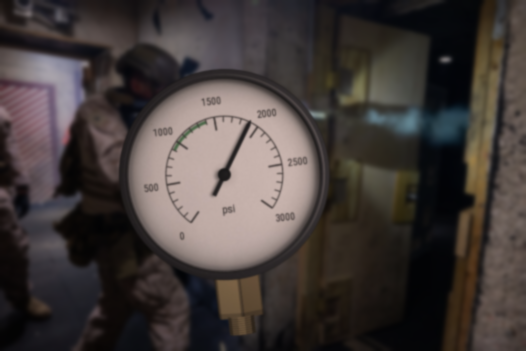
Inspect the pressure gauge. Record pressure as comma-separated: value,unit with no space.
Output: 1900,psi
